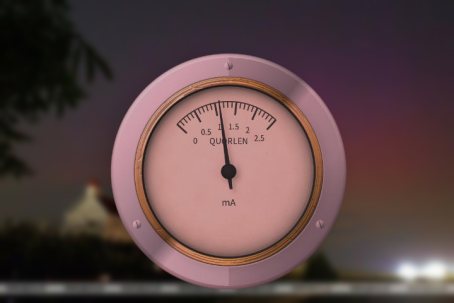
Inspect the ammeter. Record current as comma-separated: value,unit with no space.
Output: 1.1,mA
